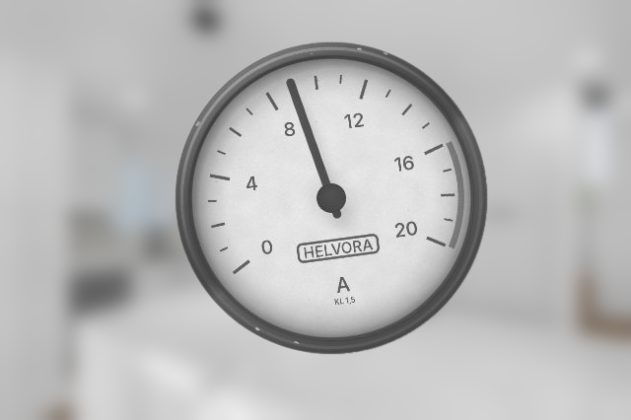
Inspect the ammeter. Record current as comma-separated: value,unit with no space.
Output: 9,A
